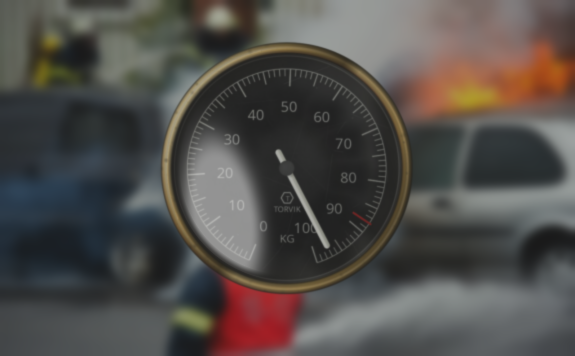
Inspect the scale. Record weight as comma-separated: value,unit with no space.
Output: 97,kg
